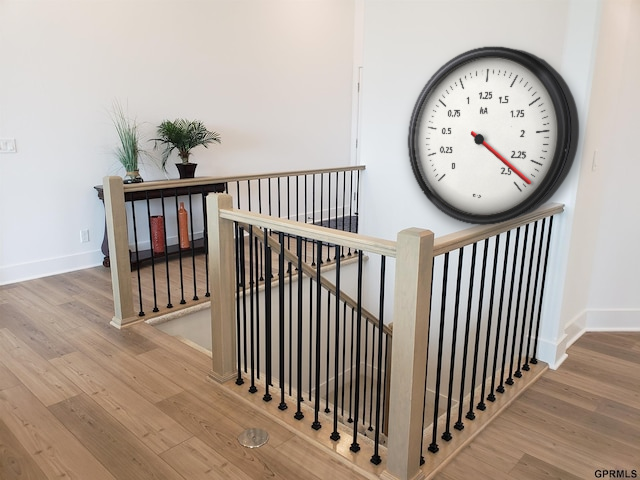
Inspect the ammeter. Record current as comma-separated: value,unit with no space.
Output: 2.4,kA
